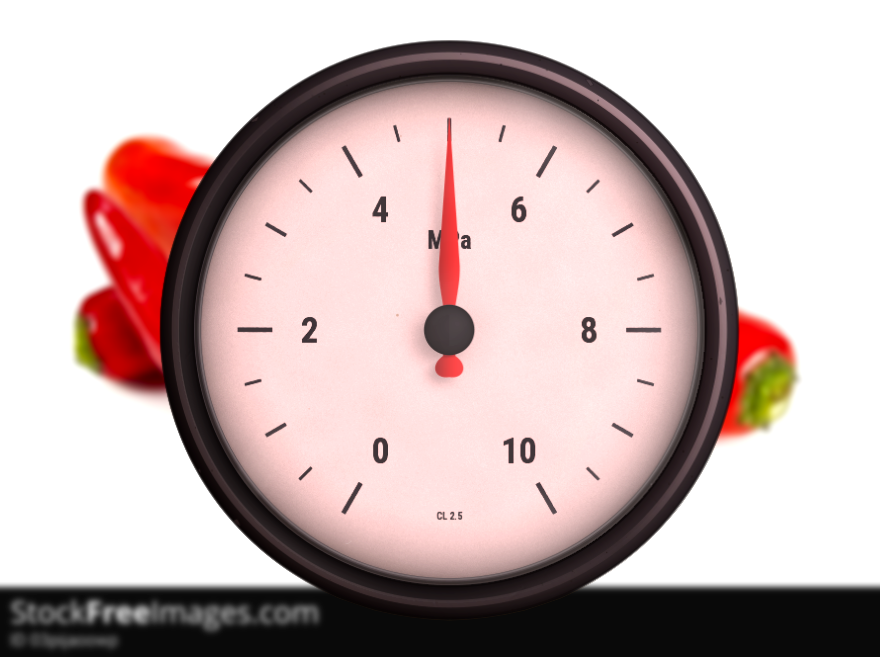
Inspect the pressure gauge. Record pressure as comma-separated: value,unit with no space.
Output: 5,MPa
